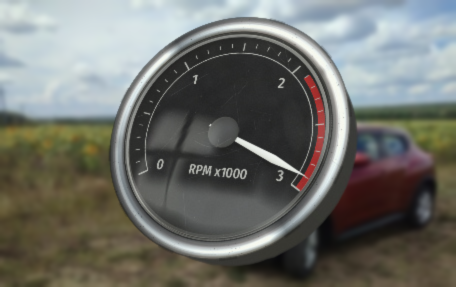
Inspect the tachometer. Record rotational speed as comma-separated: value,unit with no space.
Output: 2900,rpm
